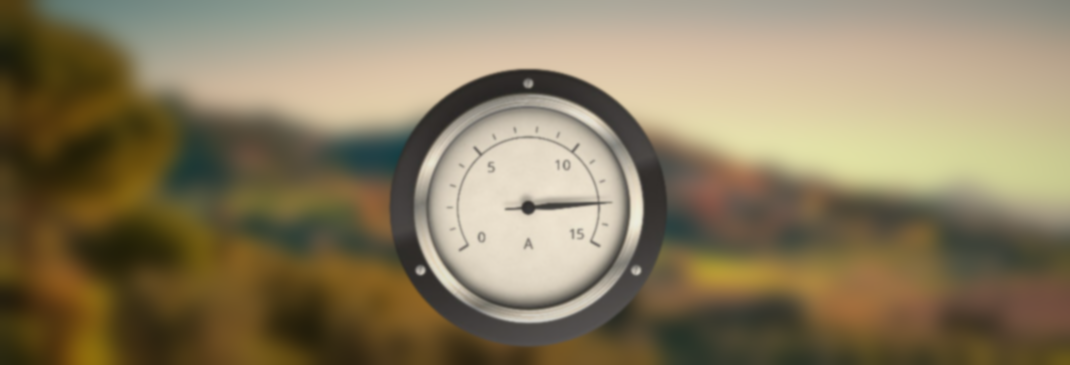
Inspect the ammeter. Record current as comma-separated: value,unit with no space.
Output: 13,A
